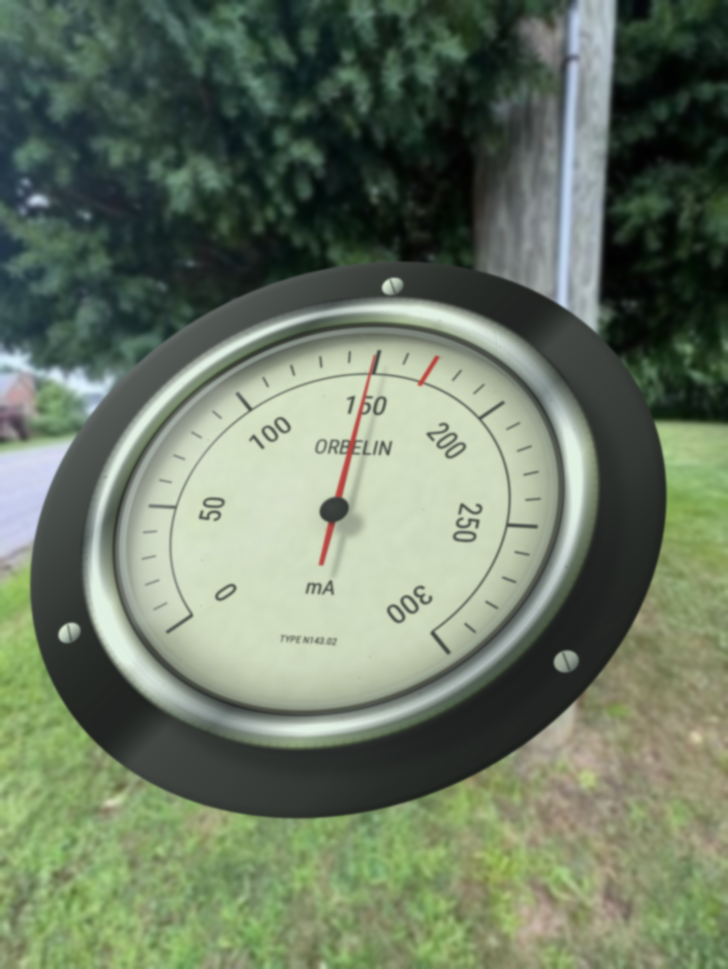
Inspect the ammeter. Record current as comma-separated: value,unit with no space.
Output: 150,mA
